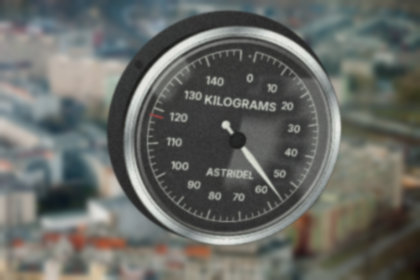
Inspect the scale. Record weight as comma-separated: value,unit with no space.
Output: 56,kg
